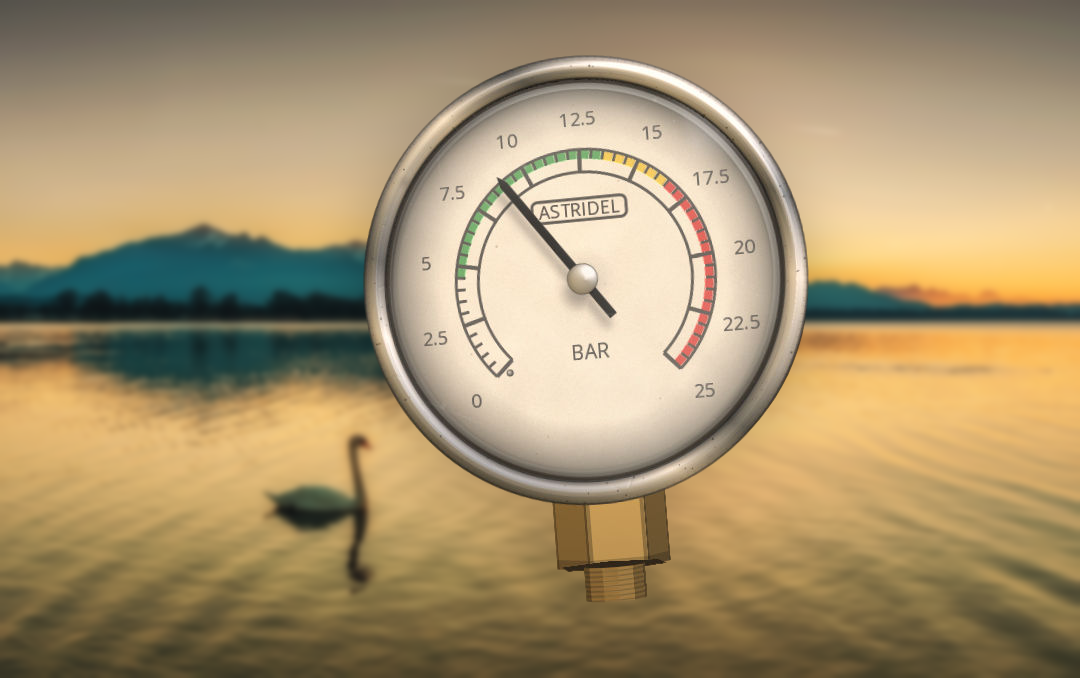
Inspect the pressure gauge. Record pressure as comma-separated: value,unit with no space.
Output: 9,bar
